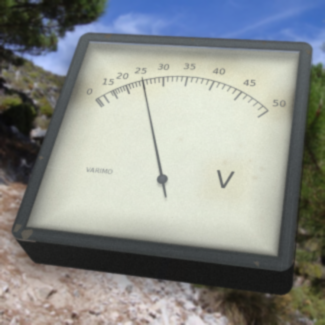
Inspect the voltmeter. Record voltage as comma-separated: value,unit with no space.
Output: 25,V
